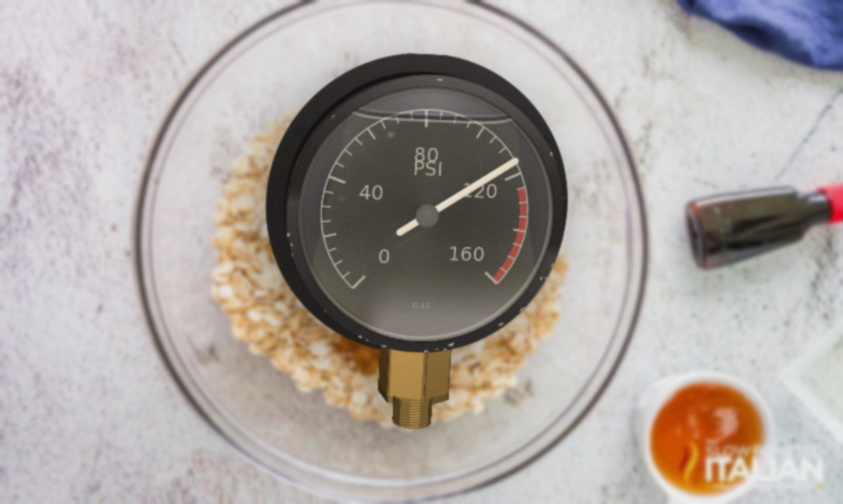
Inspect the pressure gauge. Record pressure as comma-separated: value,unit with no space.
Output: 115,psi
